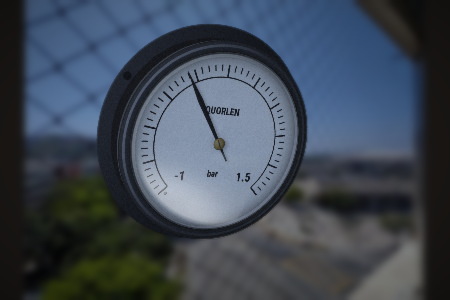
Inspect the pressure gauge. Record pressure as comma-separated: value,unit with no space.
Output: -0.05,bar
